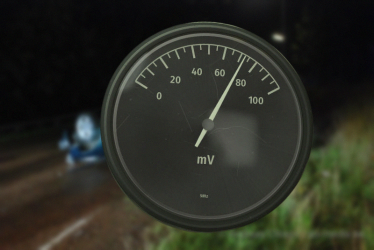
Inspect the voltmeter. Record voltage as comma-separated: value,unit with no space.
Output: 72.5,mV
